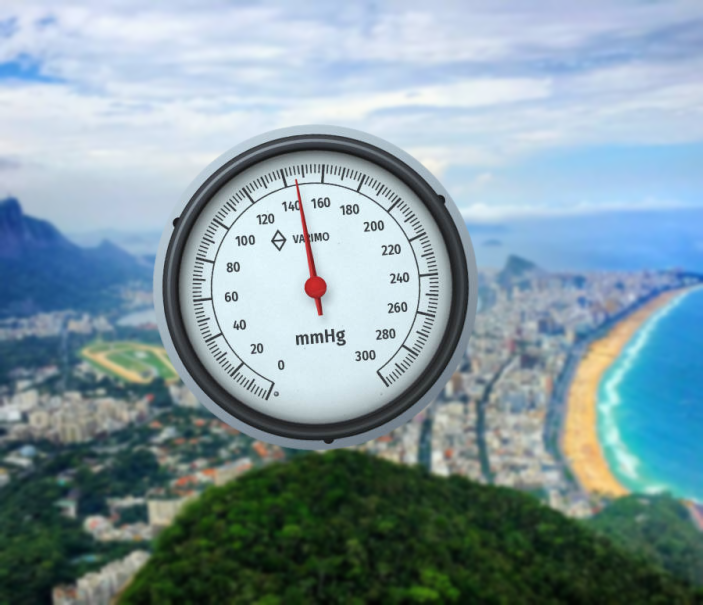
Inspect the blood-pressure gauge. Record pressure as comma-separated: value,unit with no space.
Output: 146,mmHg
